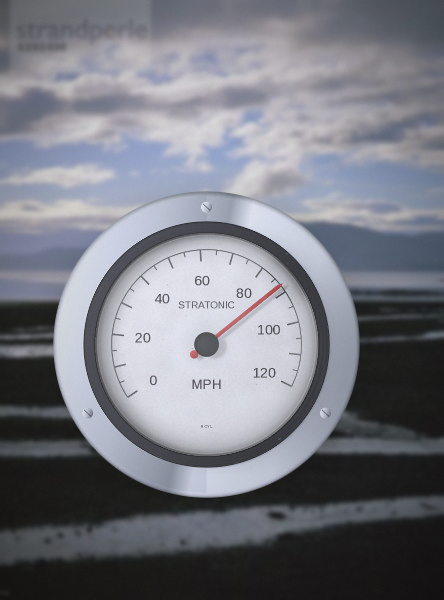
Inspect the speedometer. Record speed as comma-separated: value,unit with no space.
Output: 87.5,mph
